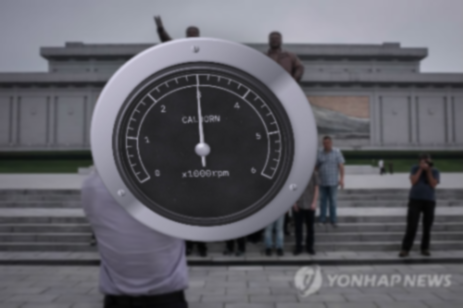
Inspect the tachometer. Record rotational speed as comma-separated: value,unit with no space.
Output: 3000,rpm
